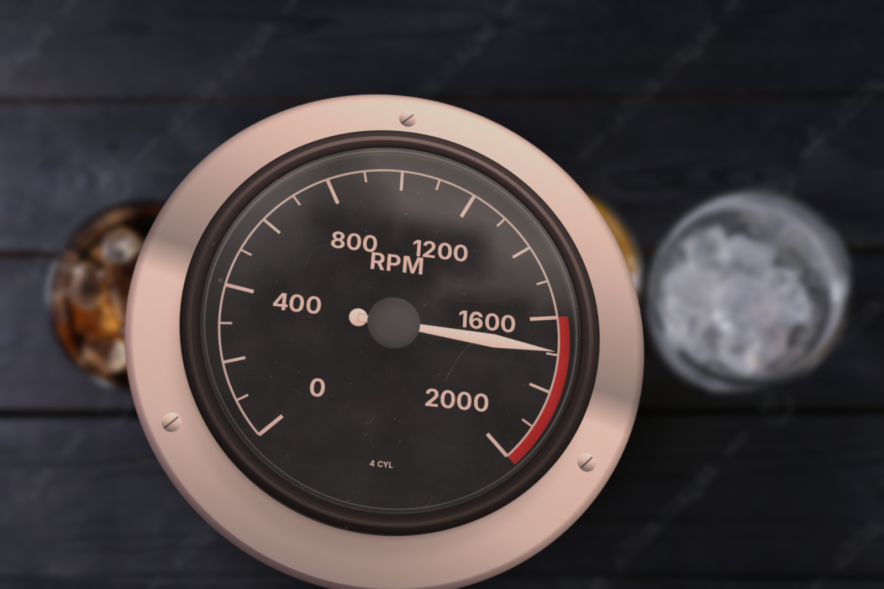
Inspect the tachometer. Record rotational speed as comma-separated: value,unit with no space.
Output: 1700,rpm
